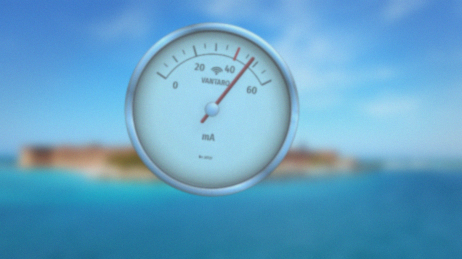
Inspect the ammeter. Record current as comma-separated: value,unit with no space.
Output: 47.5,mA
